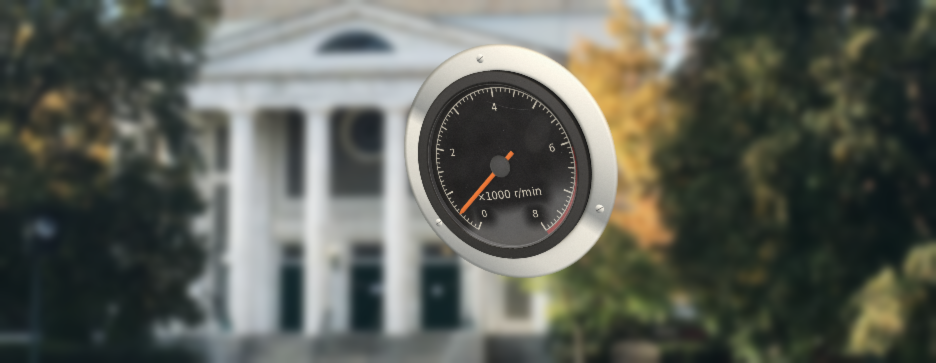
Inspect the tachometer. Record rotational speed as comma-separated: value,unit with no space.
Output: 500,rpm
